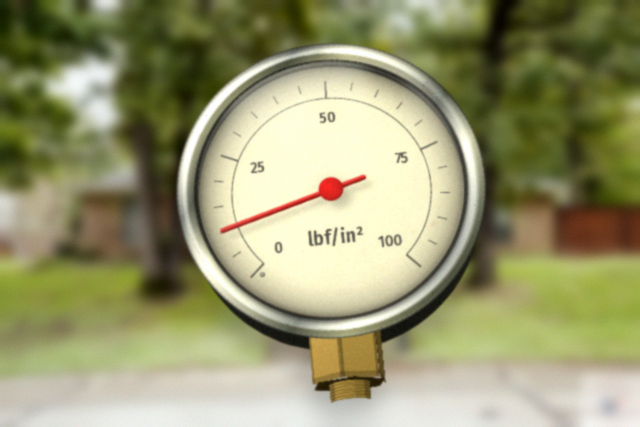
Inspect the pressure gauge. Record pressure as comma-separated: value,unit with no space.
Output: 10,psi
